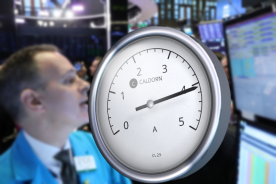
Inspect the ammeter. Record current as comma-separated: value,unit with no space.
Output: 4.1,A
